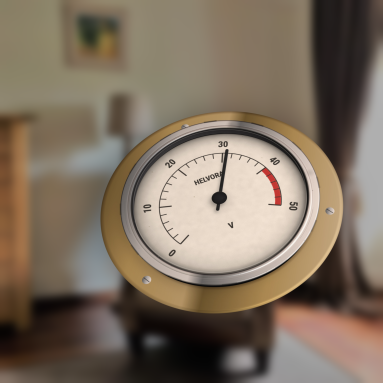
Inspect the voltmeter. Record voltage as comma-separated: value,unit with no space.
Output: 31,V
